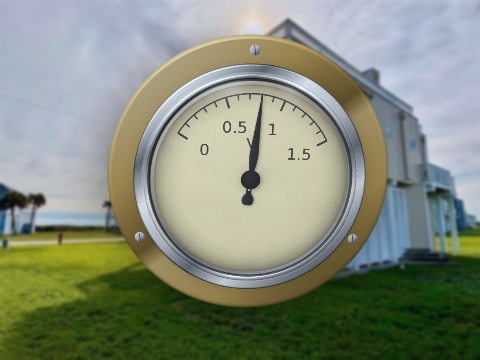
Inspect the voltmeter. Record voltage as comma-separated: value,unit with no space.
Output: 0.8,V
